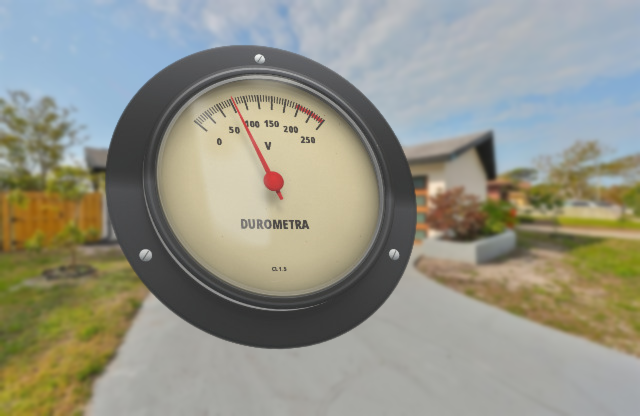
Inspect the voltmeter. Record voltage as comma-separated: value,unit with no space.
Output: 75,V
